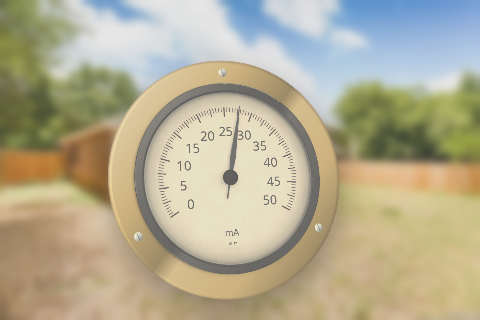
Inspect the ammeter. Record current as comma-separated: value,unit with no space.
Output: 27.5,mA
